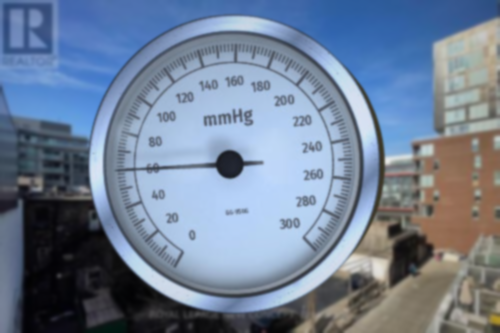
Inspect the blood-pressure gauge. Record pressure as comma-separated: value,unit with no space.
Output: 60,mmHg
